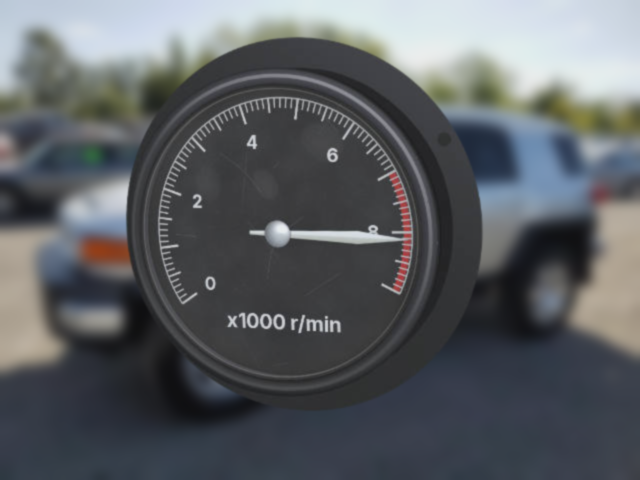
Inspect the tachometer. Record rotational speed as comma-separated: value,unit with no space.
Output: 8100,rpm
